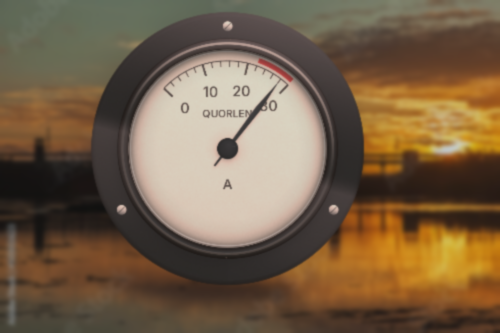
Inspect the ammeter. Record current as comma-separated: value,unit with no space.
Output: 28,A
